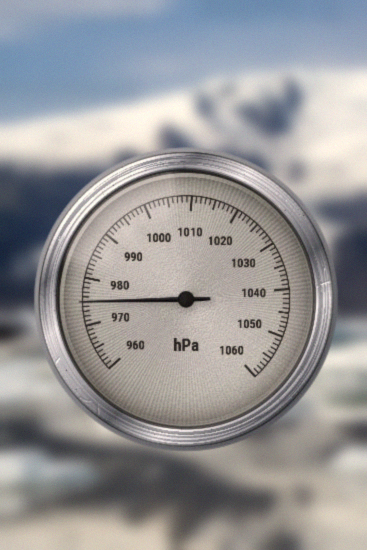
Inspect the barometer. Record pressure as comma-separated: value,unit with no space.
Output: 975,hPa
